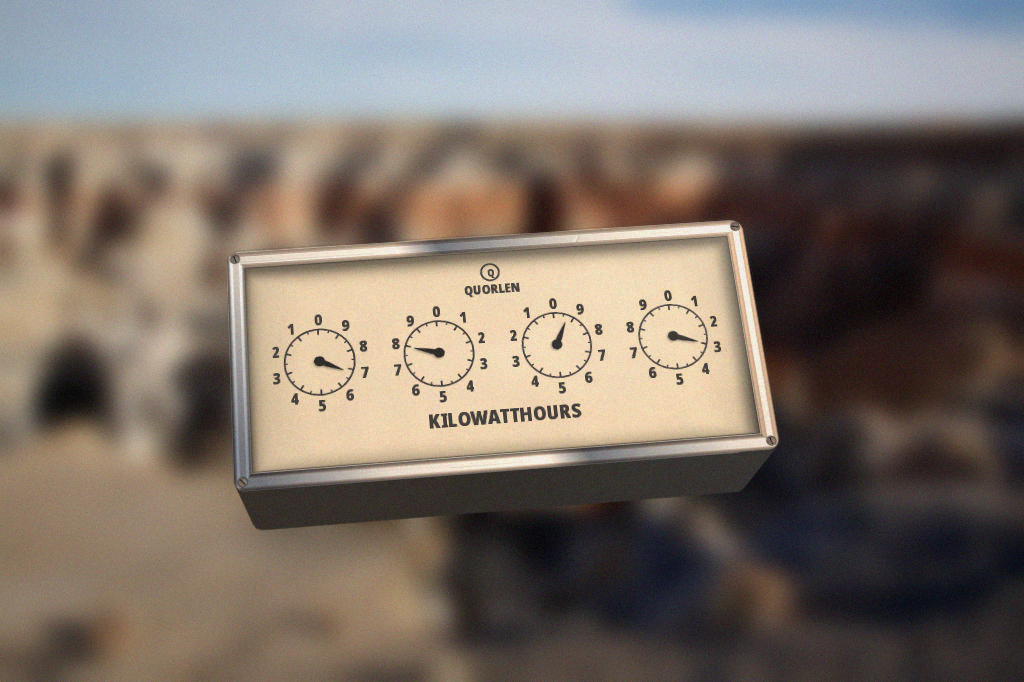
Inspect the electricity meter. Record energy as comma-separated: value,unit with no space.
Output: 6793,kWh
